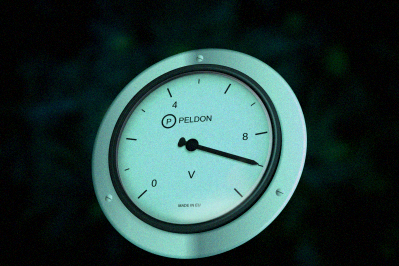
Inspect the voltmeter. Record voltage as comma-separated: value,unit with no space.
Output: 9,V
